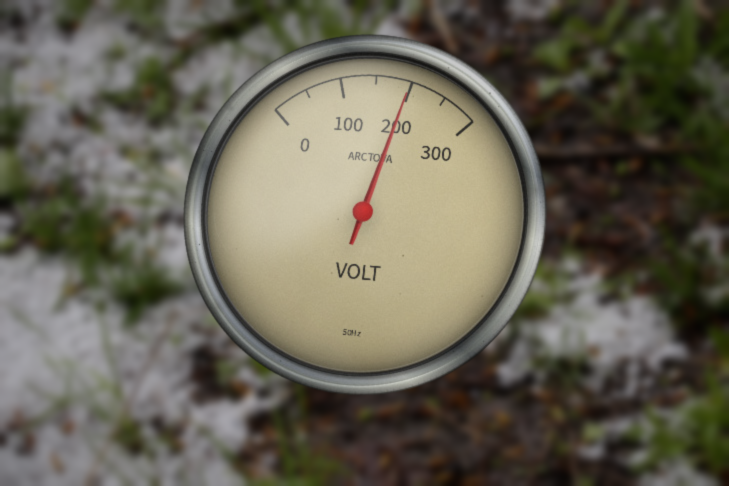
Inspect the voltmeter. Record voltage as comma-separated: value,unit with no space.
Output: 200,V
